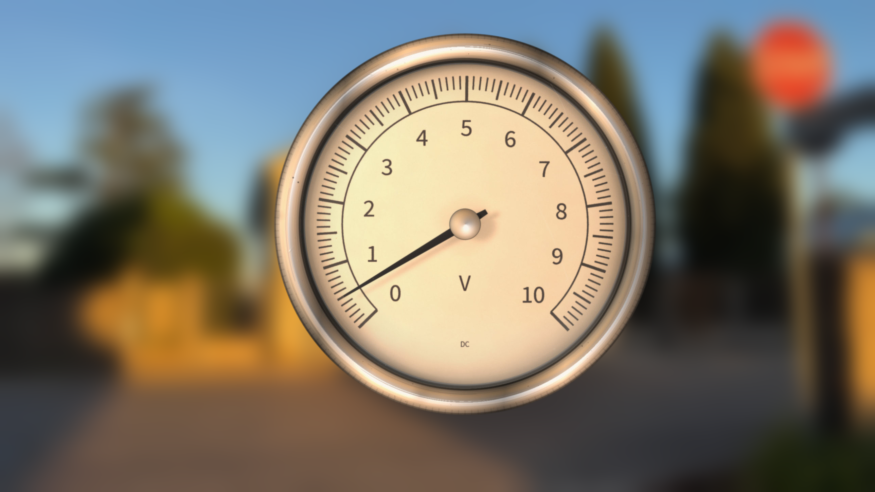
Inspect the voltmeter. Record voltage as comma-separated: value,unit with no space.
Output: 0.5,V
